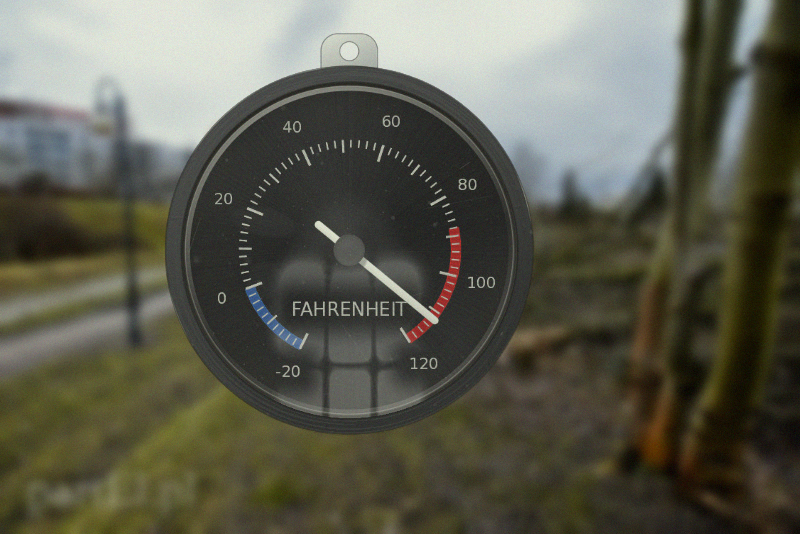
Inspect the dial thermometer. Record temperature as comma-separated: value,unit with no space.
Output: 112,°F
